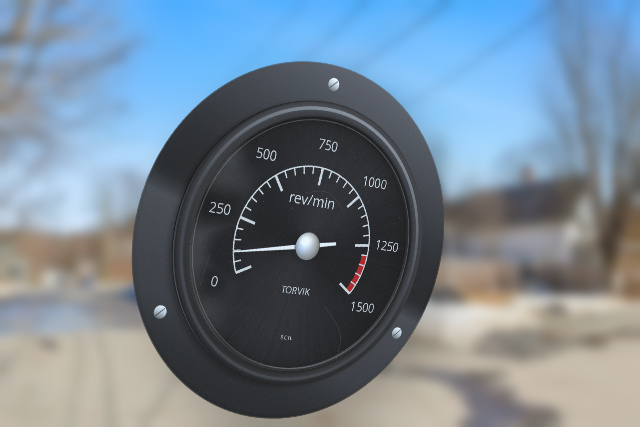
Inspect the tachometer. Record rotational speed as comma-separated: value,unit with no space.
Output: 100,rpm
